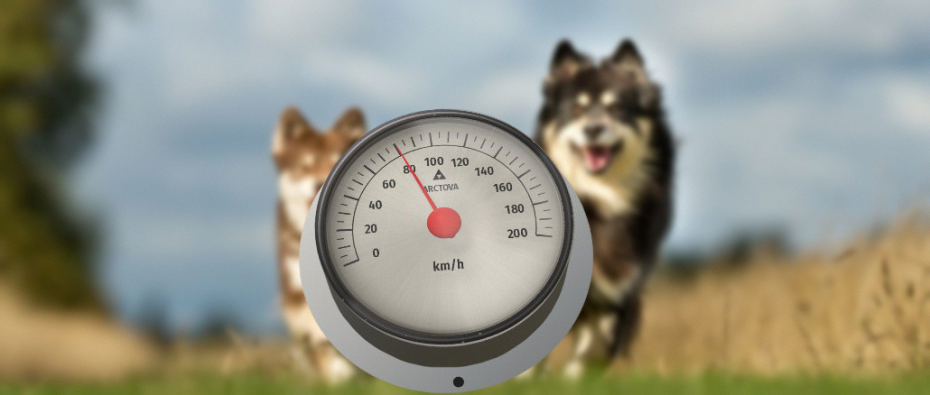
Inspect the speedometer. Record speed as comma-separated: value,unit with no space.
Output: 80,km/h
